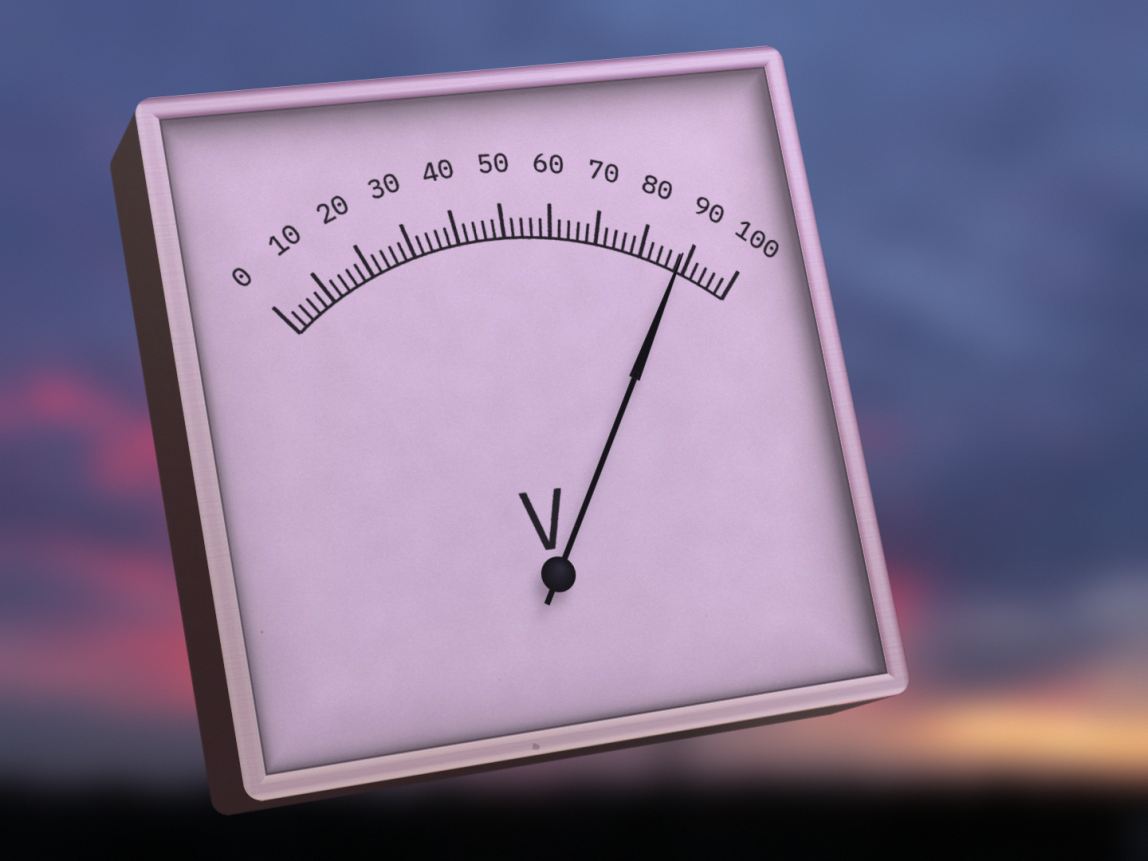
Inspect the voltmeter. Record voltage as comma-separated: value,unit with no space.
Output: 88,V
